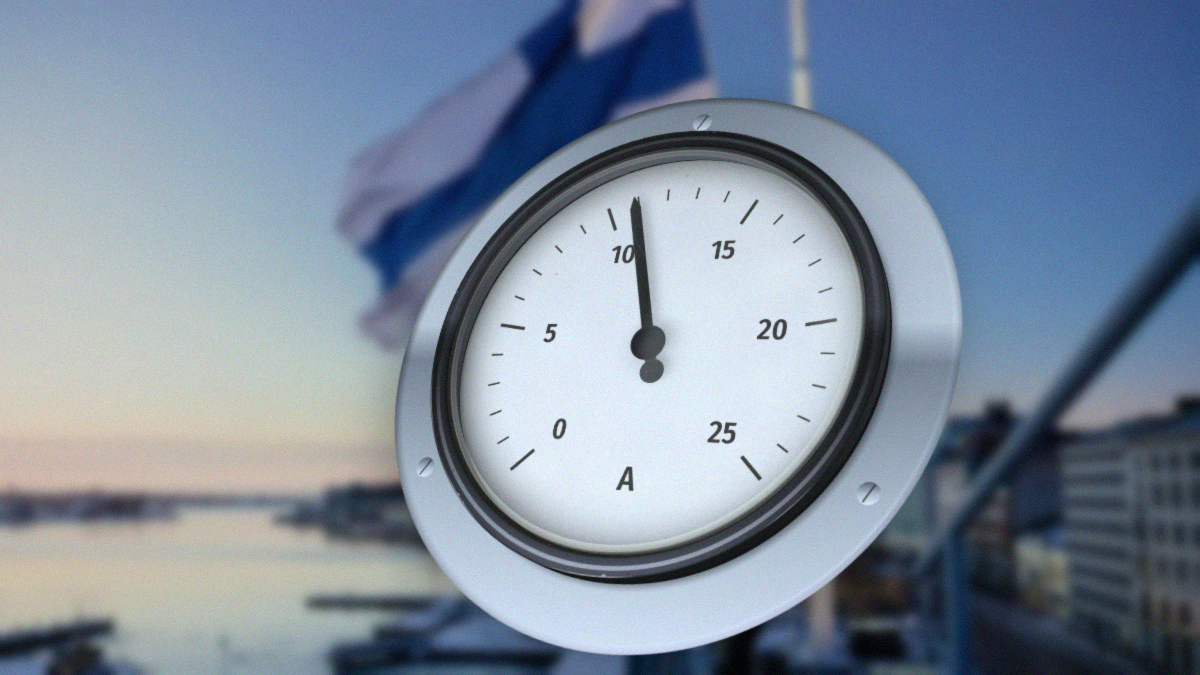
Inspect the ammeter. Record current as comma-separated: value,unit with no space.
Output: 11,A
